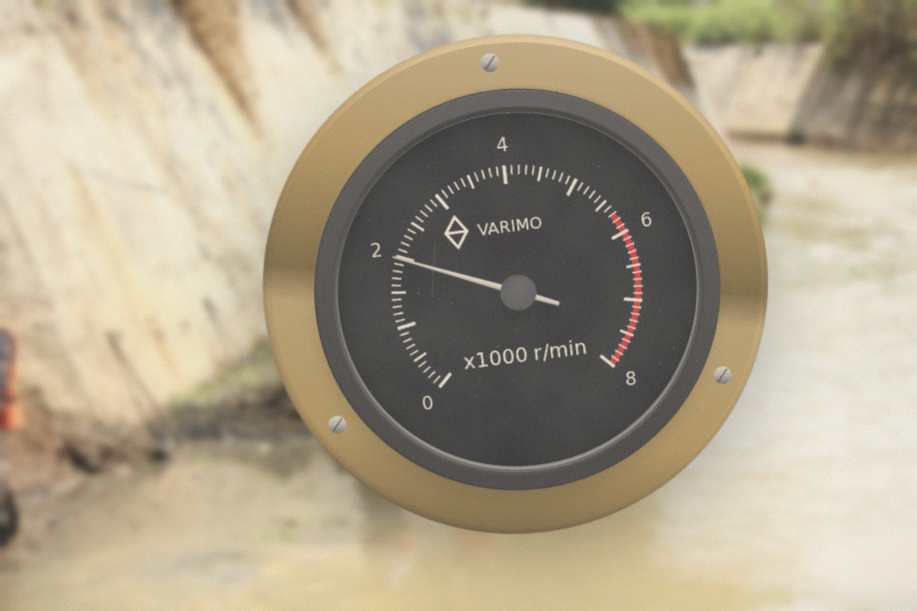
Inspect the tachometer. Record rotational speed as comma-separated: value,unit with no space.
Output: 2000,rpm
